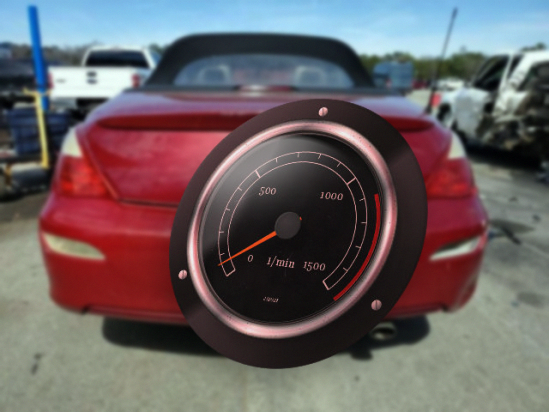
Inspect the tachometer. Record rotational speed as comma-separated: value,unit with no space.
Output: 50,rpm
